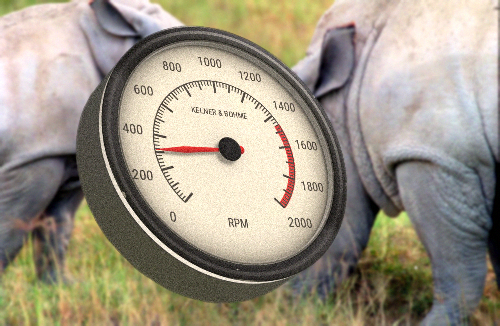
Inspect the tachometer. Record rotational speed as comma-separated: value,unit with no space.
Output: 300,rpm
